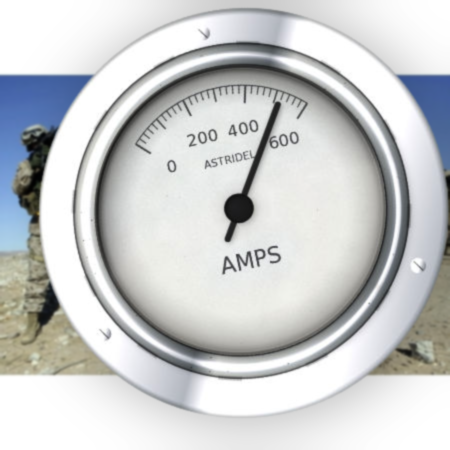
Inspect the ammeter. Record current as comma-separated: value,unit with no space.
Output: 520,A
